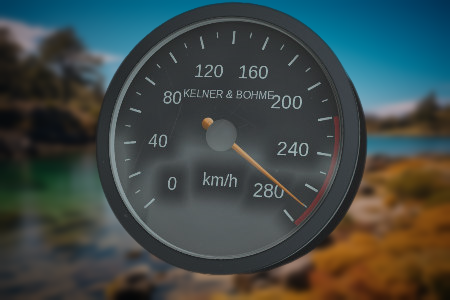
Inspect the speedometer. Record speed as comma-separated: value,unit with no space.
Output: 270,km/h
